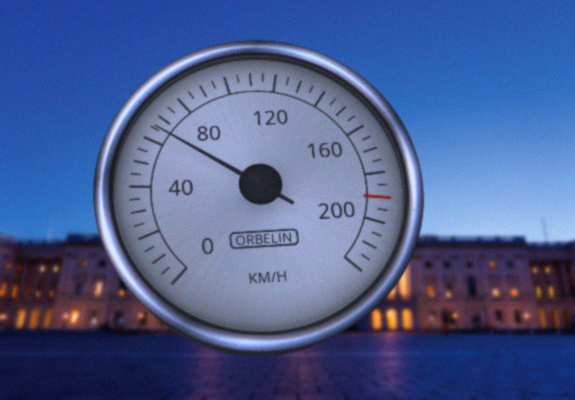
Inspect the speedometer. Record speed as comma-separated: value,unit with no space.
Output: 65,km/h
